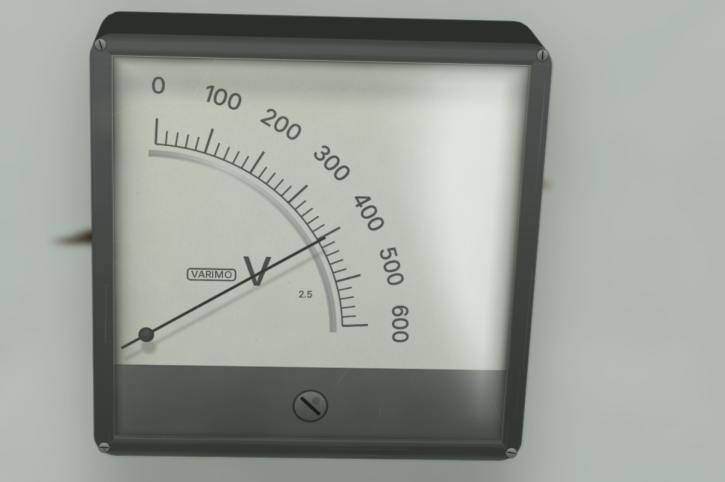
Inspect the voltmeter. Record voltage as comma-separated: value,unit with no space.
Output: 400,V
